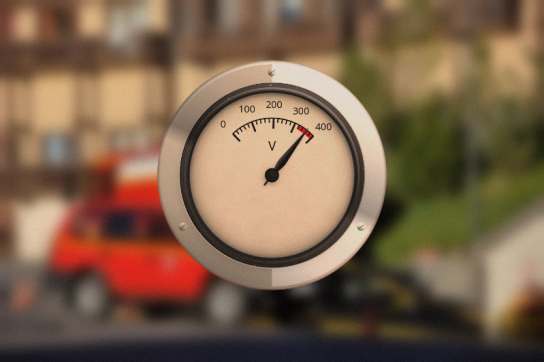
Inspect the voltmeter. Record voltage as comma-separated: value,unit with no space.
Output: 360,V
